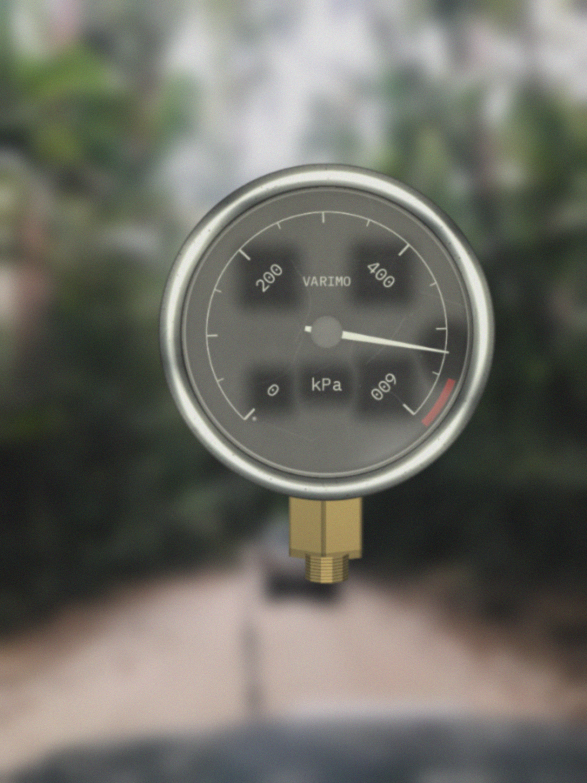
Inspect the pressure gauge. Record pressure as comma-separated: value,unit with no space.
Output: 525,kPa
